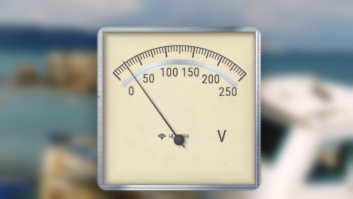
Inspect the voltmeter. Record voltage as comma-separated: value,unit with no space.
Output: 25,V
